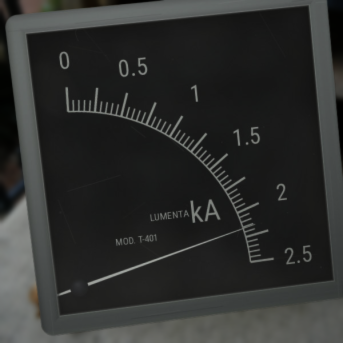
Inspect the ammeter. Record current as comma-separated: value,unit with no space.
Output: 2.15,kA
